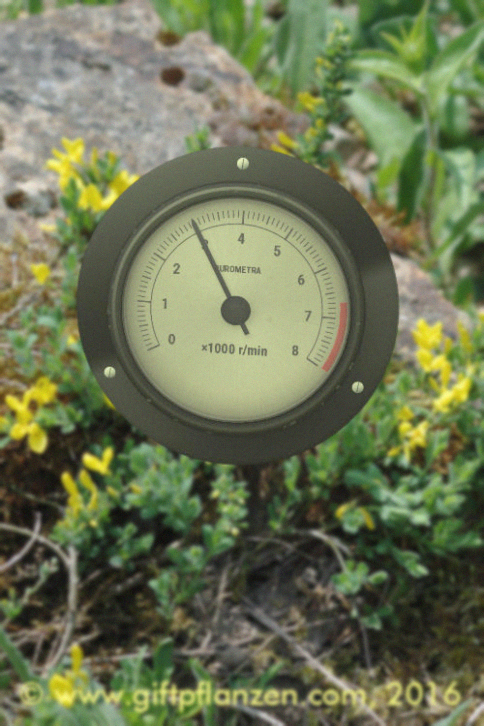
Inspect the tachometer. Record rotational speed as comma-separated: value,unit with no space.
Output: 3000,rpm
